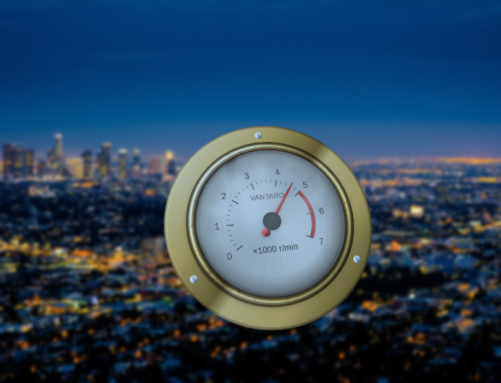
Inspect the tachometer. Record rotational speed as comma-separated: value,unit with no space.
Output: 4600,rpm
